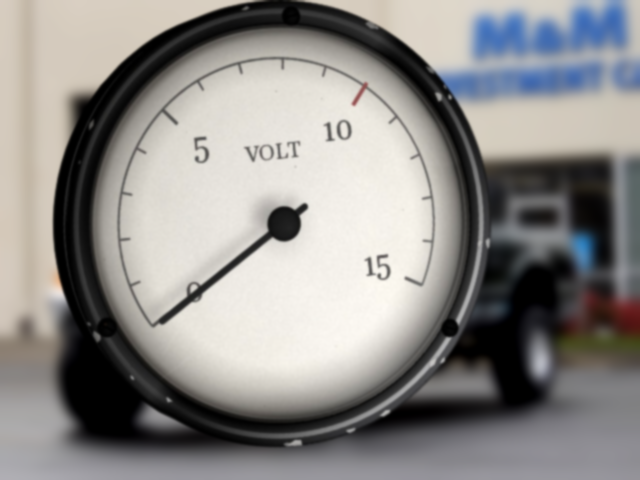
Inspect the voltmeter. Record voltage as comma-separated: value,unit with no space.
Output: 0,V
